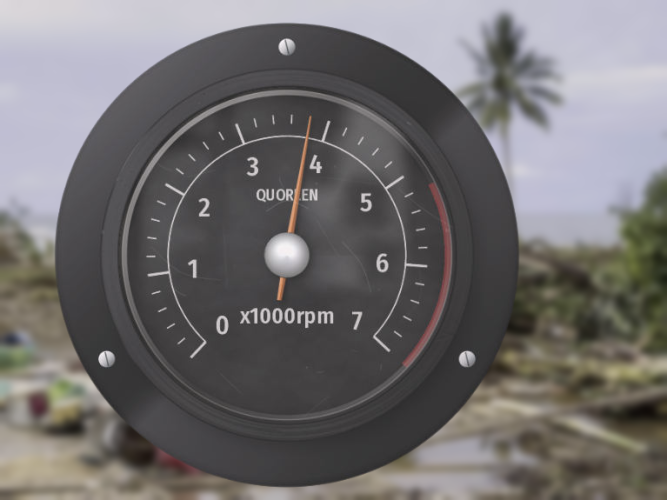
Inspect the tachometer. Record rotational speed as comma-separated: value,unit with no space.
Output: 3800,rpm
